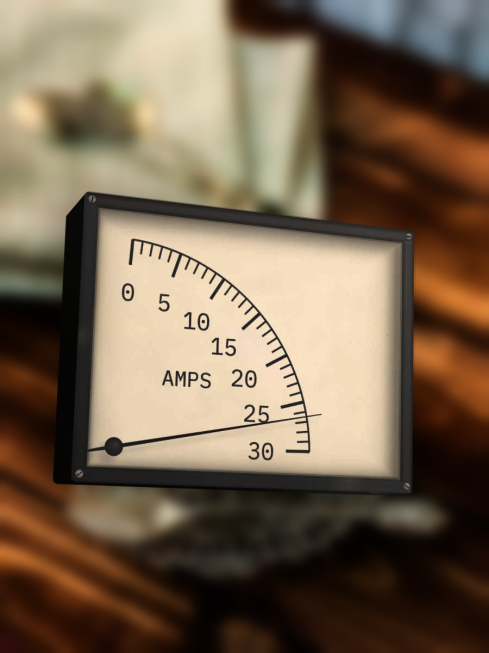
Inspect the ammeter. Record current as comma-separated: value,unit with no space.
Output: 26.5,A
